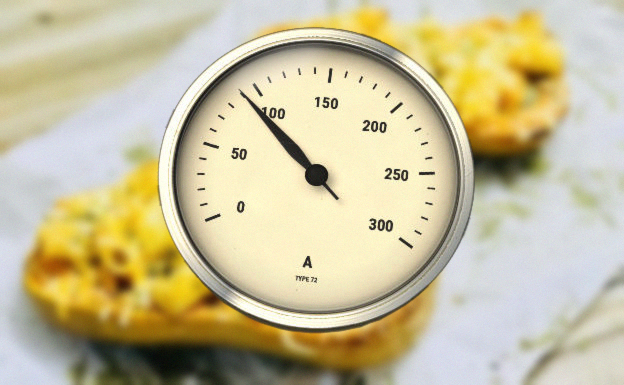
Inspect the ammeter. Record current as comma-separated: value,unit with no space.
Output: 90,A
